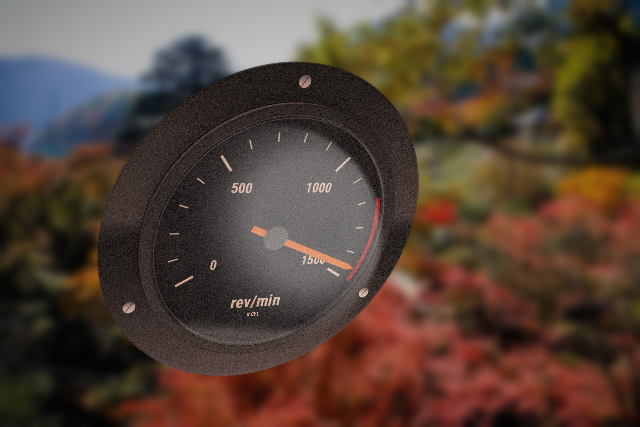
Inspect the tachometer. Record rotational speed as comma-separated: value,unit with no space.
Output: 1450,rpm
